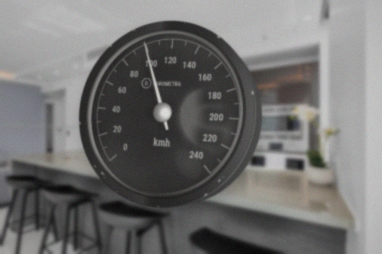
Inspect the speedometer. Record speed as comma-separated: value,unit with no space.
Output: 100,km/h
